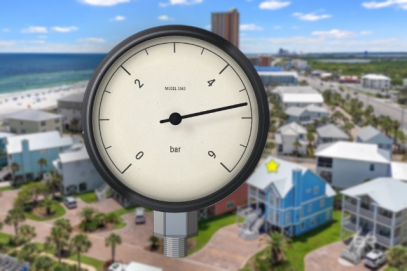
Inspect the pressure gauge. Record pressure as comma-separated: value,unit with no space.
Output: 4.75,bar
